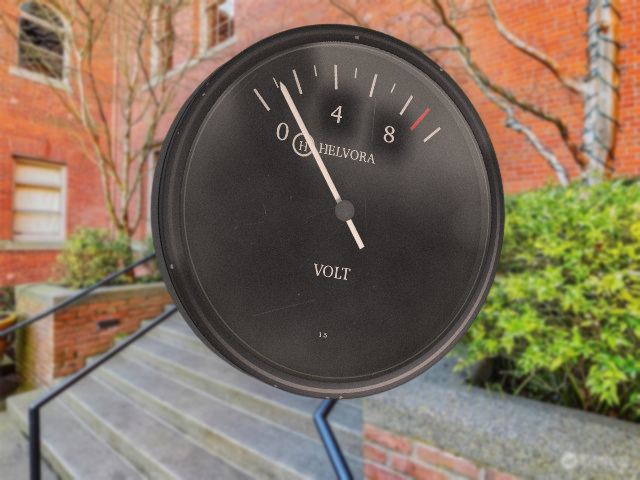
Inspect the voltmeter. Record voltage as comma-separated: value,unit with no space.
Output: 1,V
